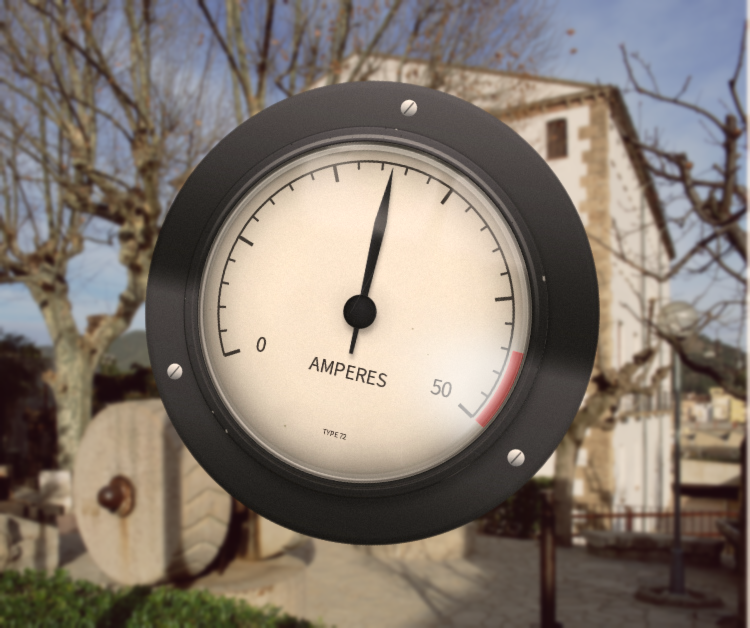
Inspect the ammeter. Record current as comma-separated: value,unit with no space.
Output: 25,A
